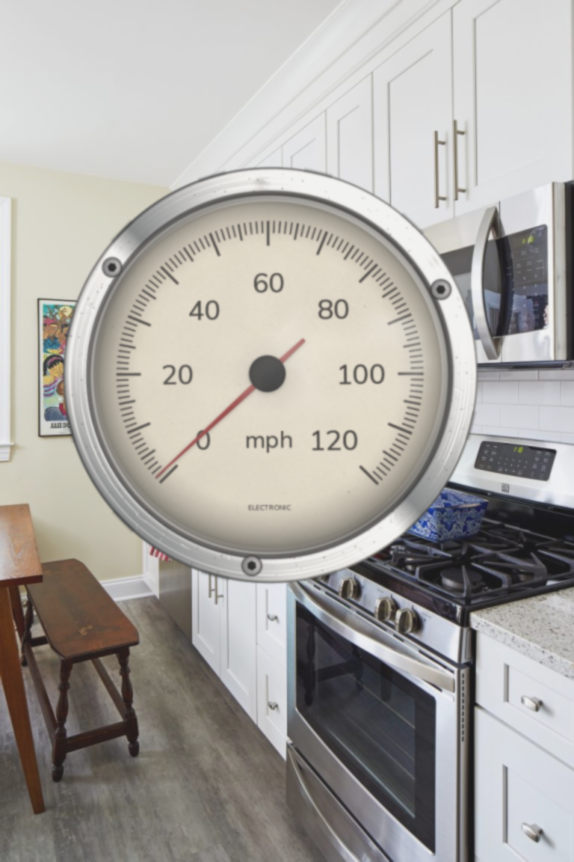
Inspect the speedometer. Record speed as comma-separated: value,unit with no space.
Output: 1,mph
